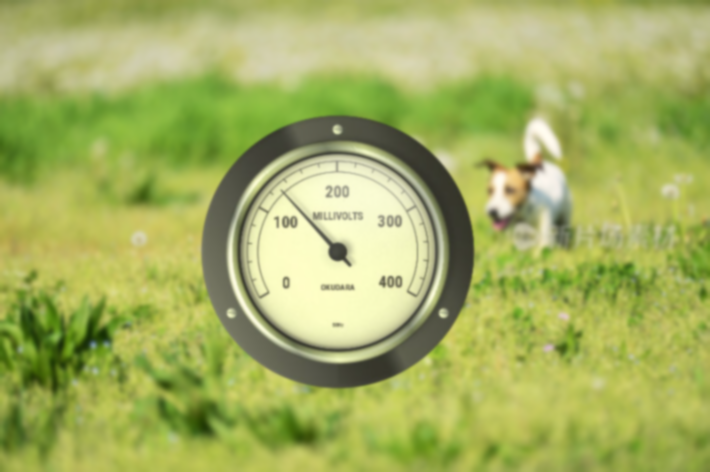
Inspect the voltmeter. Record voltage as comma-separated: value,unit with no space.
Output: 130,mV
